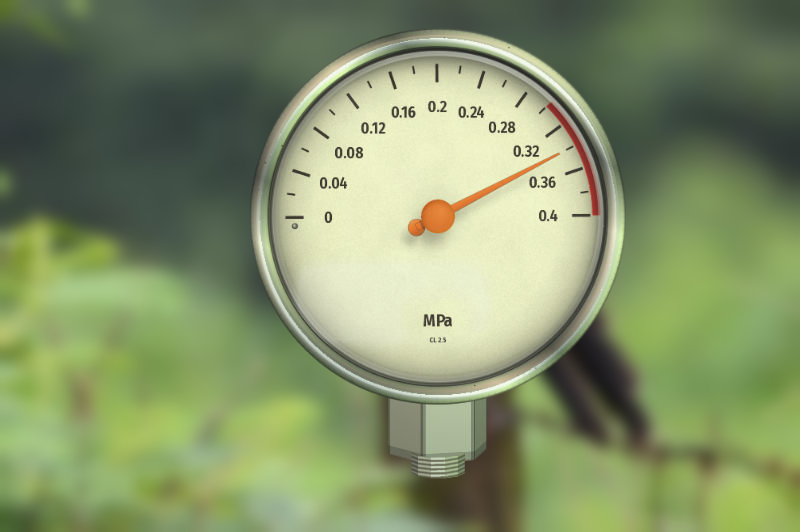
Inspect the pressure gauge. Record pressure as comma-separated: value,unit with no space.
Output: 0.34,MPa
